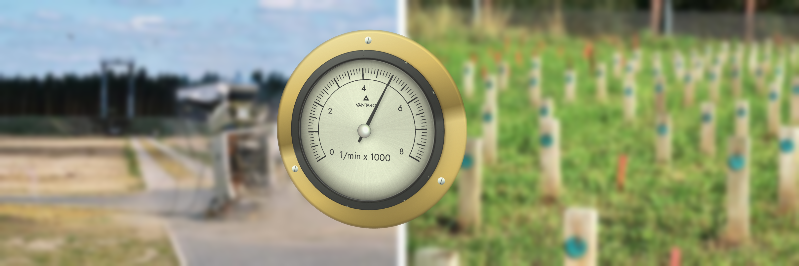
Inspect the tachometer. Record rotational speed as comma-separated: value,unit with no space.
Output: 5000,rpm
